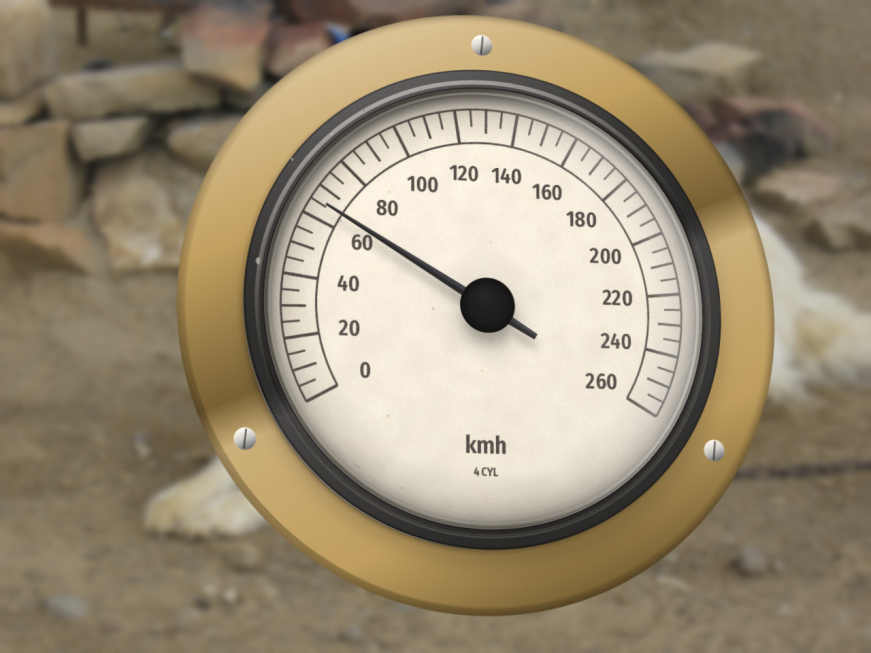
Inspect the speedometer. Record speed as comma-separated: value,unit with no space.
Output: 65,km/h
